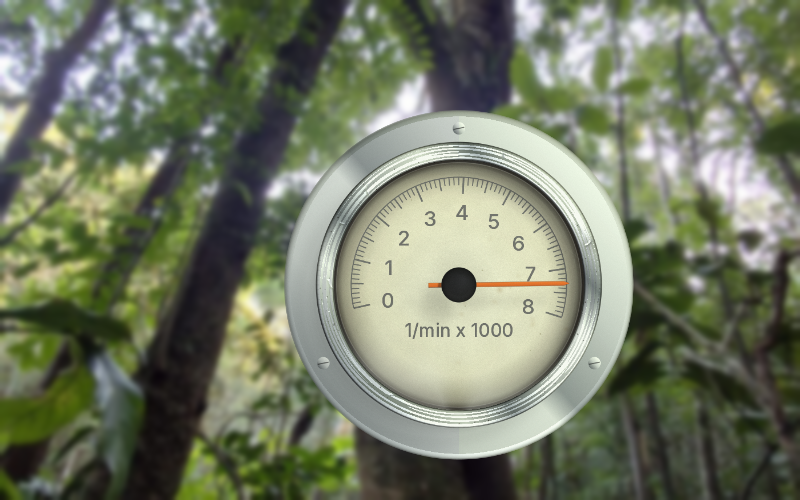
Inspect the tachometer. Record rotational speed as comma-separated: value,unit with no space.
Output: 7300,rpm
